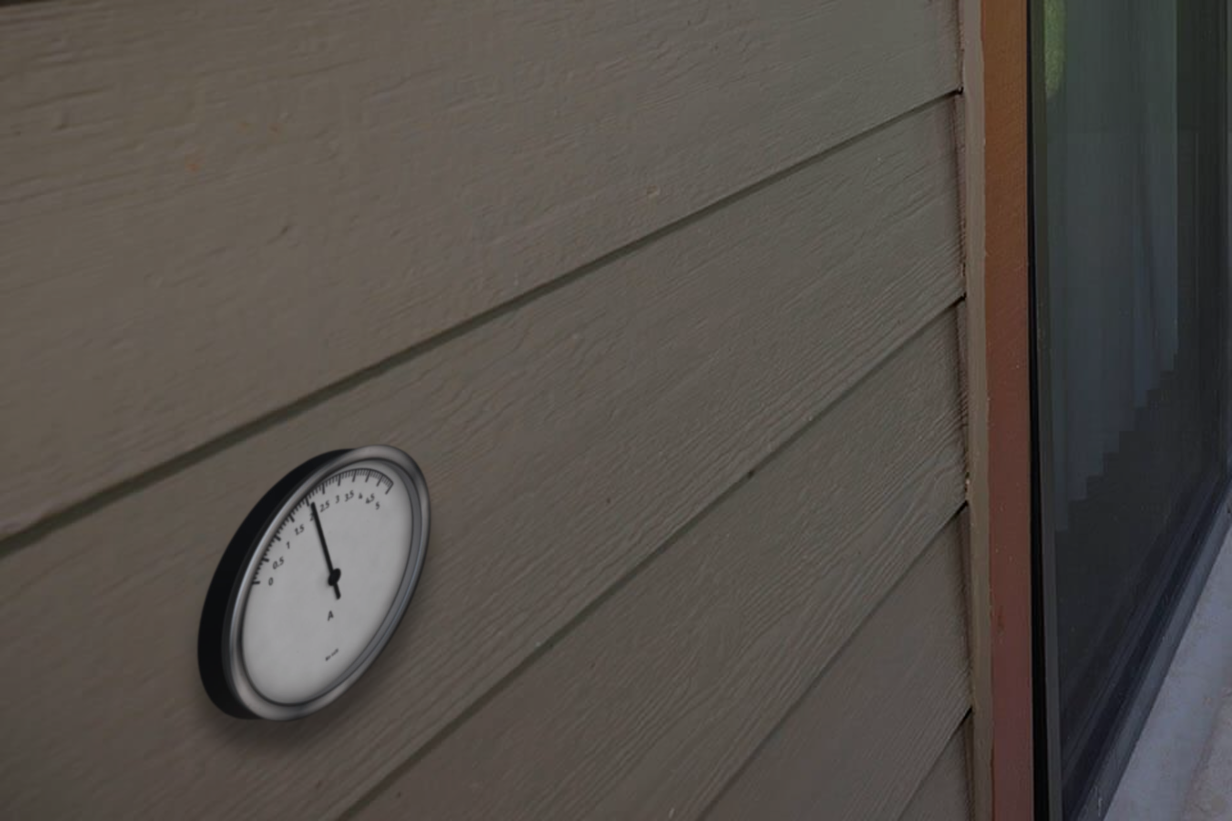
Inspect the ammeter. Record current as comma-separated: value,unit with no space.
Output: 2,A
